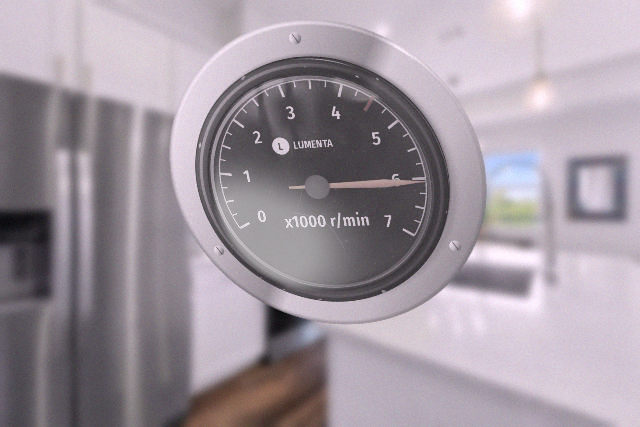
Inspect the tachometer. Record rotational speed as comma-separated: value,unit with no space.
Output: 6000,rpm
